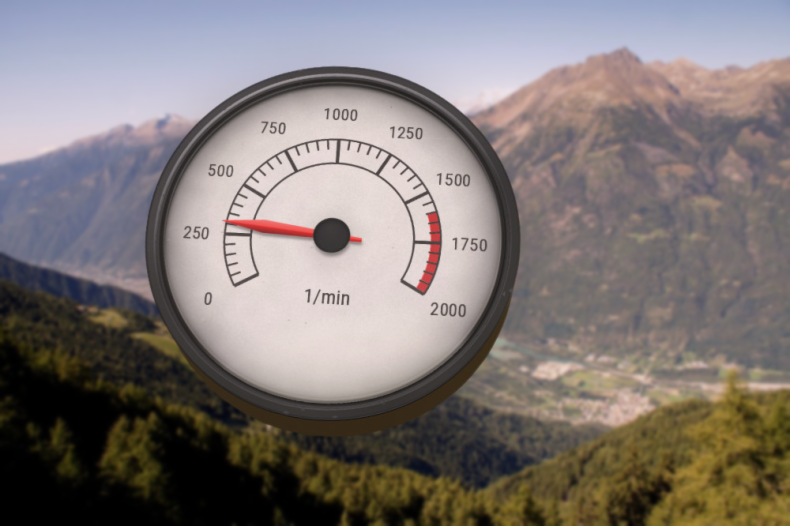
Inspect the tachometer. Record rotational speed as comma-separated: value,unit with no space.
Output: 300,rpm
